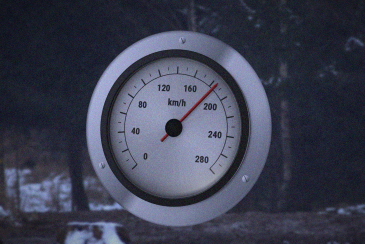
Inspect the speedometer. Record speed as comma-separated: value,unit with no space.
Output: 185,km/h
